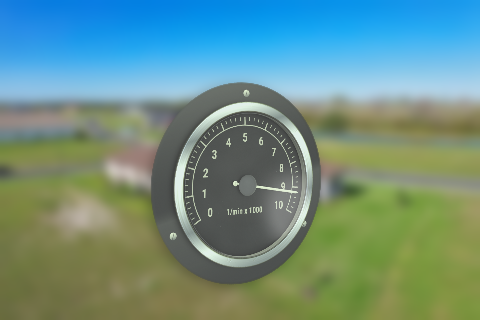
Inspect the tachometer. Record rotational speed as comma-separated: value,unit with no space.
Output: 9200,rpm
